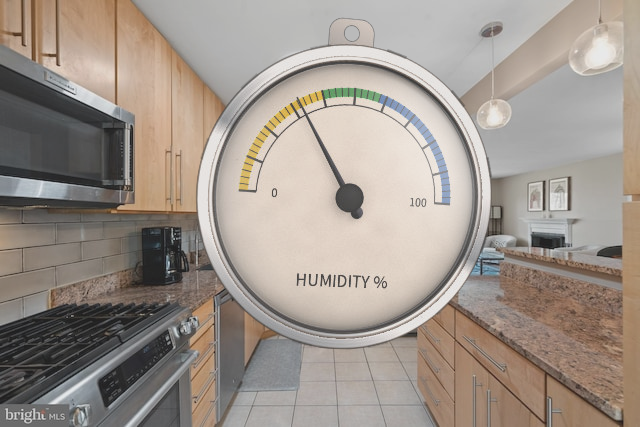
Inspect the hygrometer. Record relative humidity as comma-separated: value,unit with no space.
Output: 32,%
